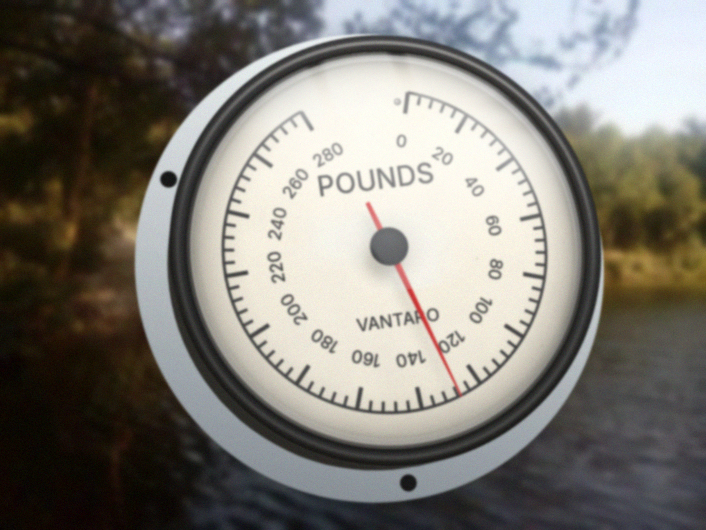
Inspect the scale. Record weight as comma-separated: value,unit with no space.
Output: 128,lb
